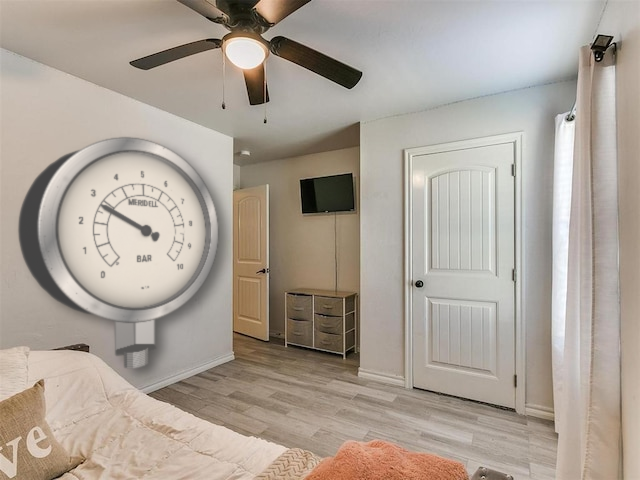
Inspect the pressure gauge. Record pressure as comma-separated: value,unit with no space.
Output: 2.75,bar
